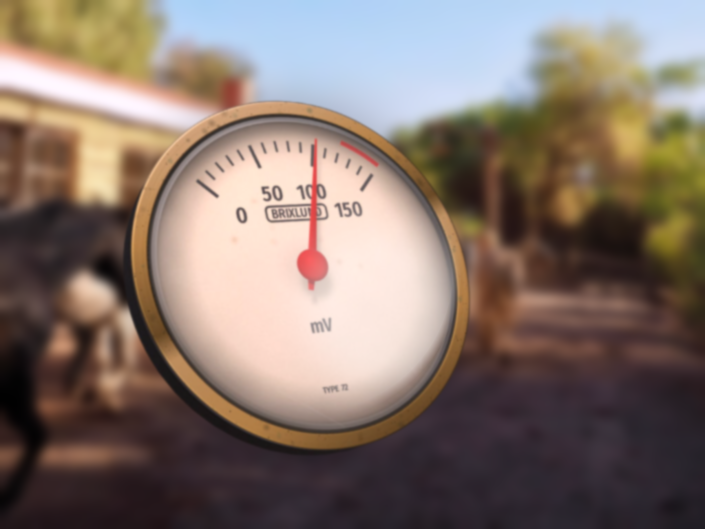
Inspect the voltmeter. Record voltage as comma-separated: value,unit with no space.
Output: 100,mV
